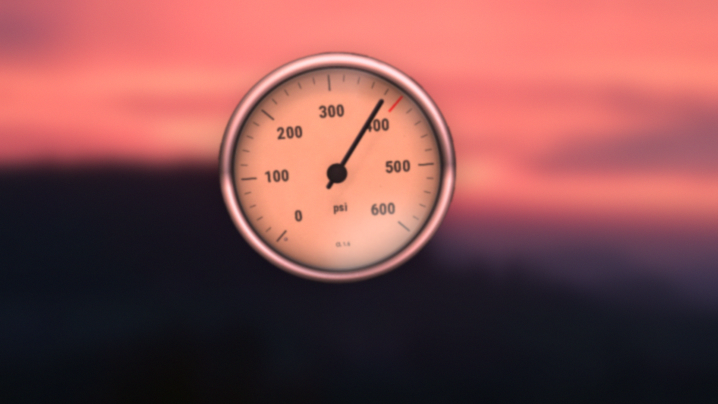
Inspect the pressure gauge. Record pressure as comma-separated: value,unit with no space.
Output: 380,psi
